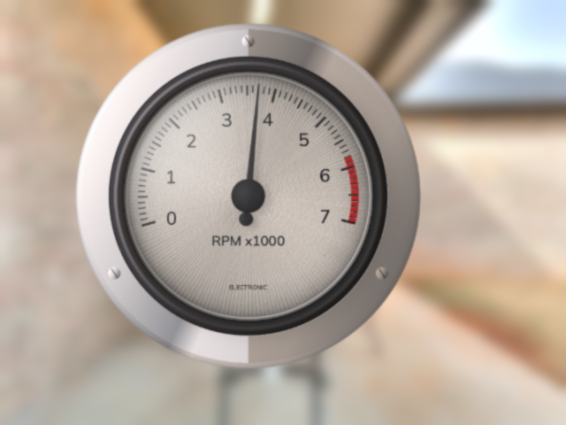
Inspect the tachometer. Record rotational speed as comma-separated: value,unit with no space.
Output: 3700,rpm
